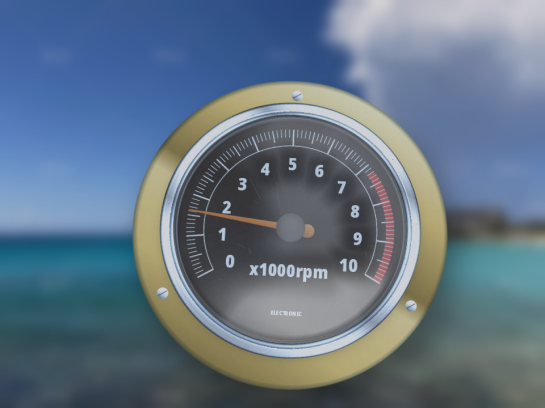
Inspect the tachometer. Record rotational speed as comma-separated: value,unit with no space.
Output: 1600,rpm
